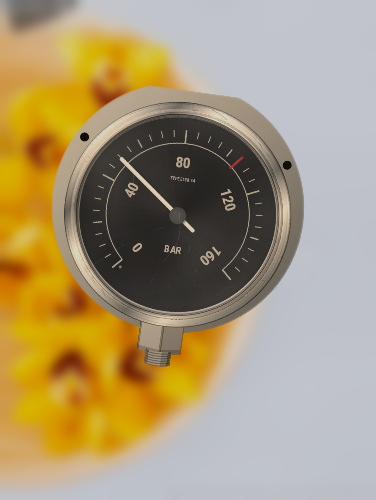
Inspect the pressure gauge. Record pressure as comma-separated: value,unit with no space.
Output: 50,bar
